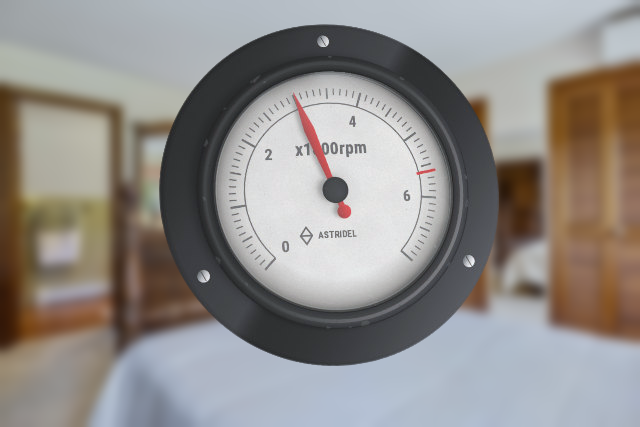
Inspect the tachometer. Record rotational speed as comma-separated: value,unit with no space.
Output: 3000,rpm
